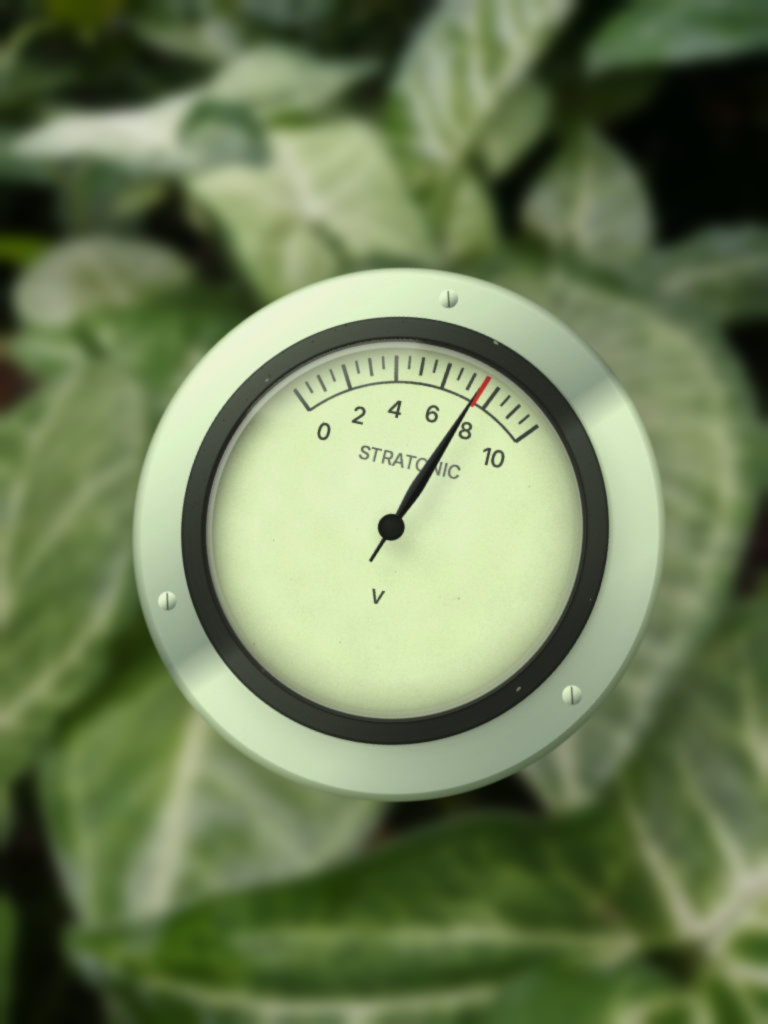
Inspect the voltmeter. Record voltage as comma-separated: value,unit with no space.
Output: 7.5,V
